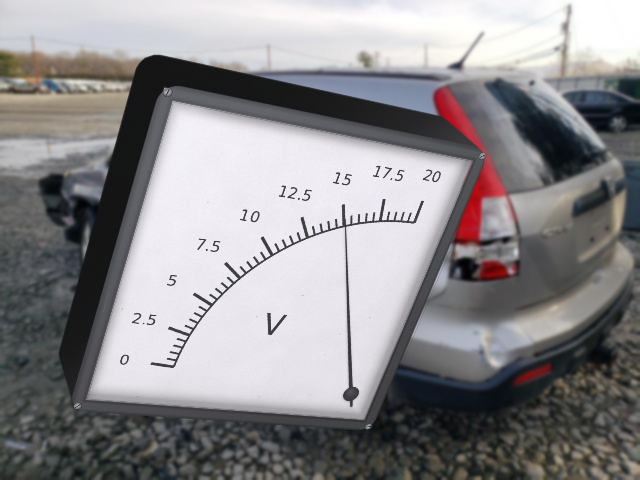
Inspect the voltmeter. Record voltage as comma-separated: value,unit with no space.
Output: 15,V
